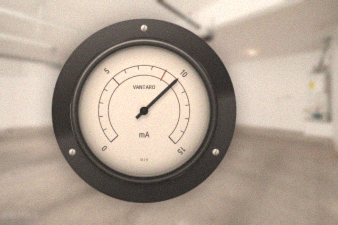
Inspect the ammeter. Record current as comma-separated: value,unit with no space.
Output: 10,mA
